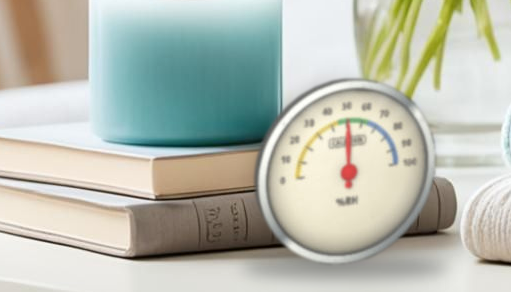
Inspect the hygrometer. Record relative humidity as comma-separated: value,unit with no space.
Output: 50,%
